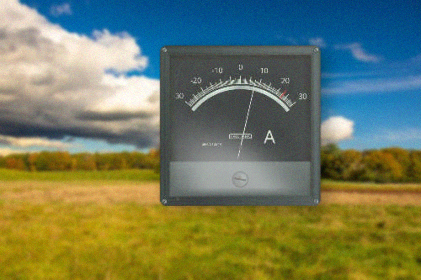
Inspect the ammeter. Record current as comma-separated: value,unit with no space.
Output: 7.5,A
